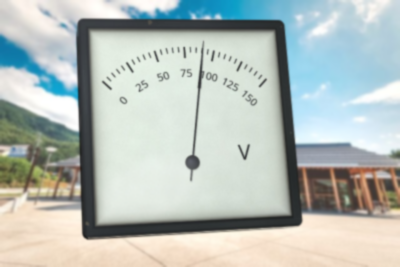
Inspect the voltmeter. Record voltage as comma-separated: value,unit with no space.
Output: 90,V
